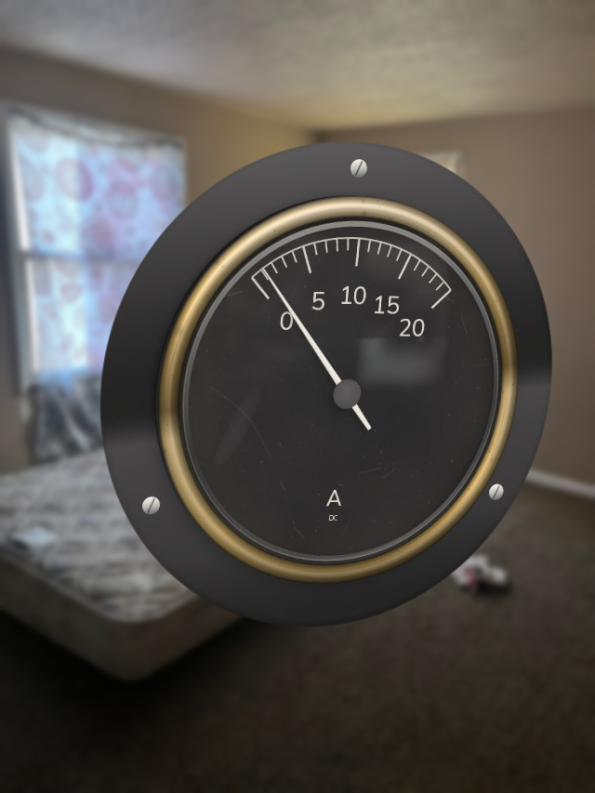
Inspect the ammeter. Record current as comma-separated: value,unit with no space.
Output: 1,A
